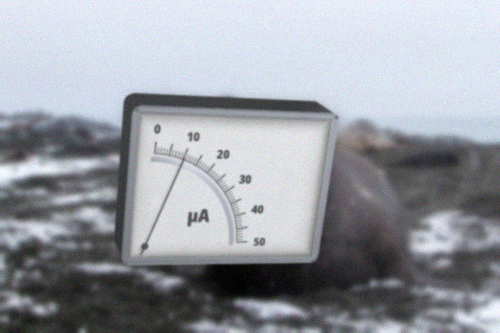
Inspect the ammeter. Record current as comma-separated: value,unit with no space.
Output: 10,µA
